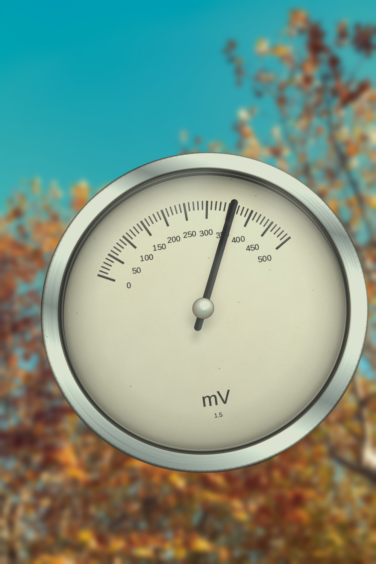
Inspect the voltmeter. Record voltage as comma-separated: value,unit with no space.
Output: 360,mV
